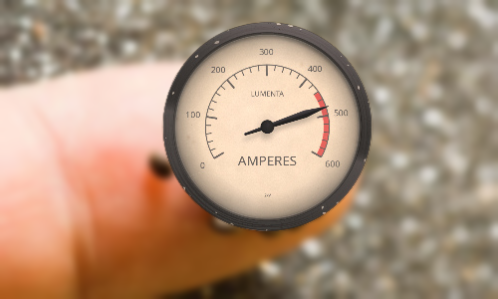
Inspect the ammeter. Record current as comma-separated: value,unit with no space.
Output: 480,A
